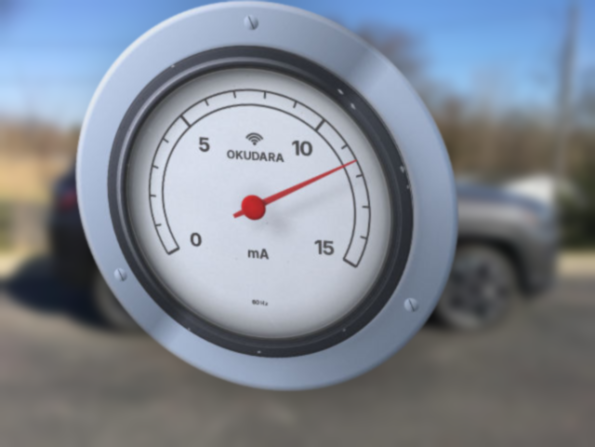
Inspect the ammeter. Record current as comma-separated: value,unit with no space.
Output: 11.5,mA
